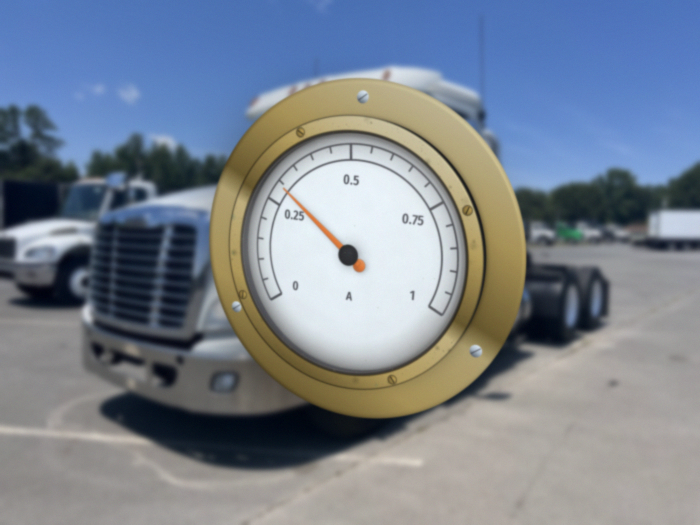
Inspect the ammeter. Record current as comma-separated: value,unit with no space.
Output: 0.3,A
